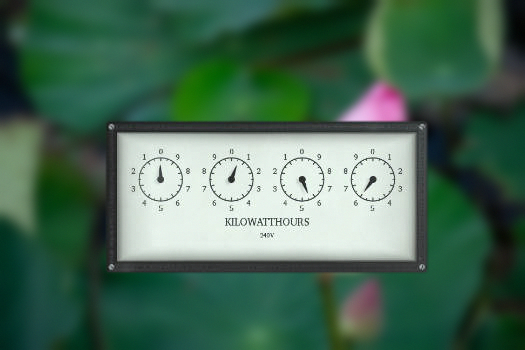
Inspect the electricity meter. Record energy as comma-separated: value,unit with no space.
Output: 56,kWh
